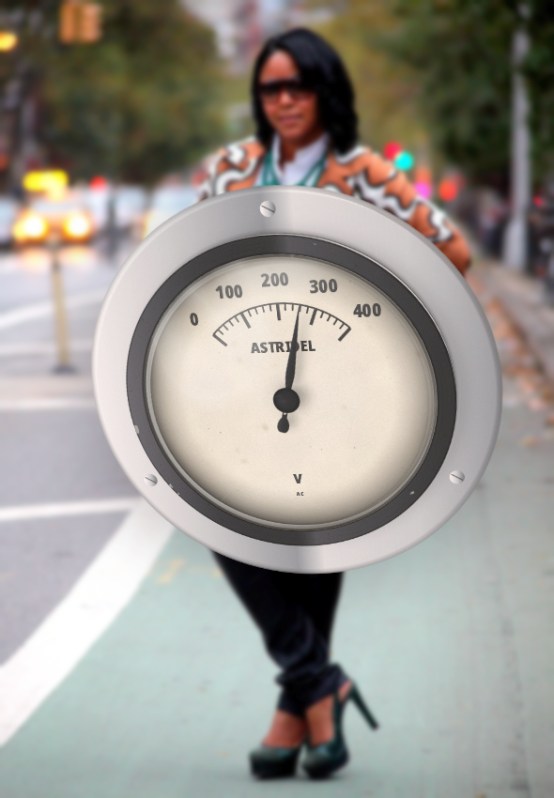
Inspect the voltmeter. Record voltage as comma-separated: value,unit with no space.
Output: 260,V
